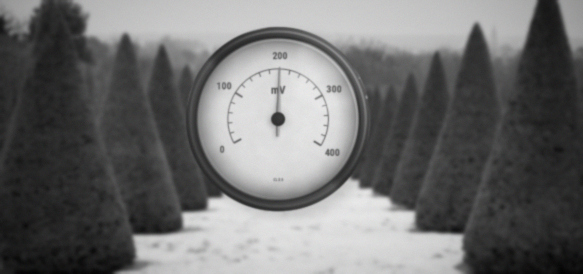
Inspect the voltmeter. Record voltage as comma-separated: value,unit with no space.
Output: 200,mV
